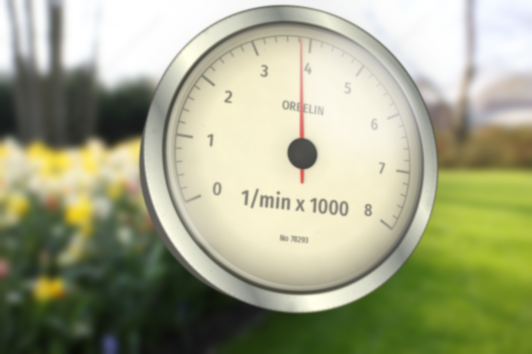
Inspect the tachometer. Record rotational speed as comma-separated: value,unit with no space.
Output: 3800,rpm
